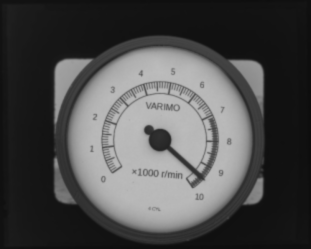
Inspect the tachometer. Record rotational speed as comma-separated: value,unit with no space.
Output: 9500,rpm
